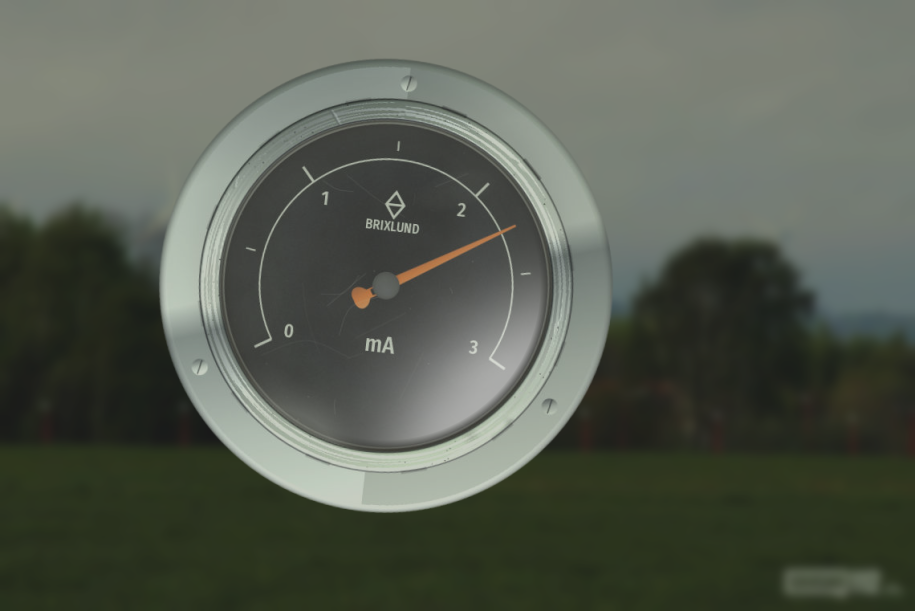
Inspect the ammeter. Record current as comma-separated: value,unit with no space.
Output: 2.25,mA
